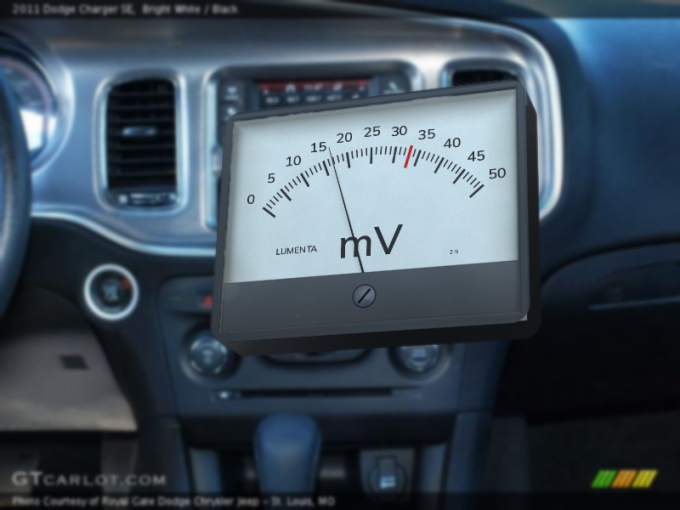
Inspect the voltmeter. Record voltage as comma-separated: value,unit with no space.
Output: 17,mV
